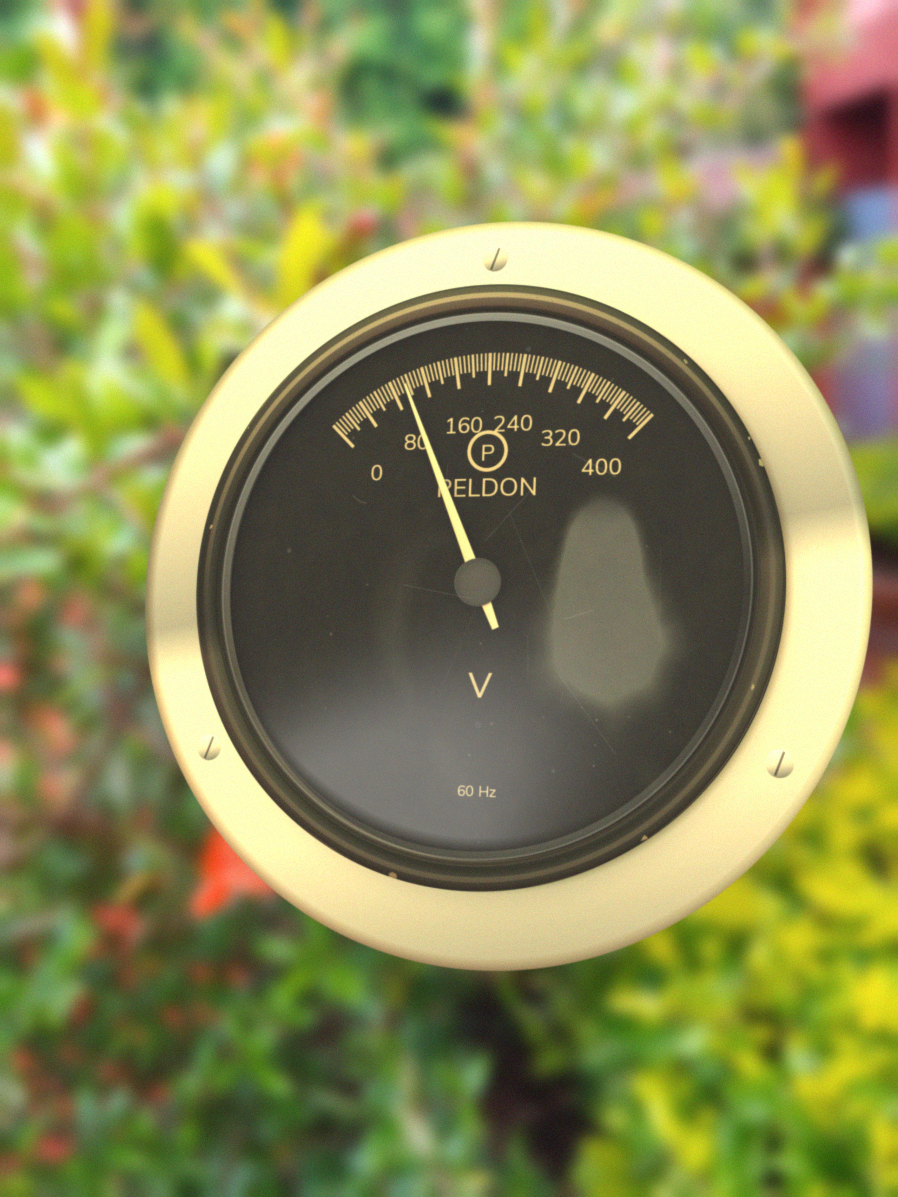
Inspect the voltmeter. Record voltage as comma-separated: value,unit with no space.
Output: 100,V
